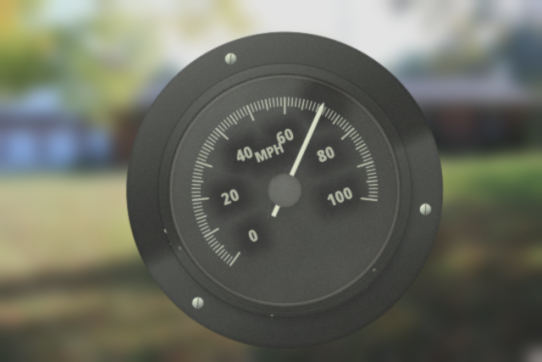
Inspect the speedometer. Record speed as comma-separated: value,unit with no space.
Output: 70,mph
